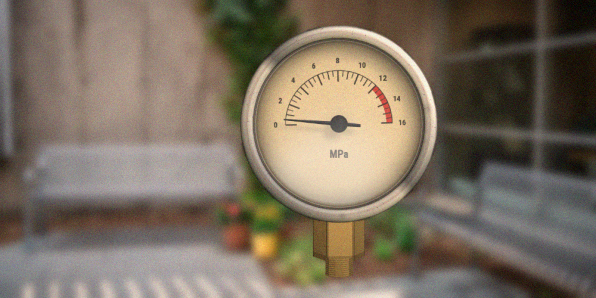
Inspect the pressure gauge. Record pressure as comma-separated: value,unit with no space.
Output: 0.5,MPa
